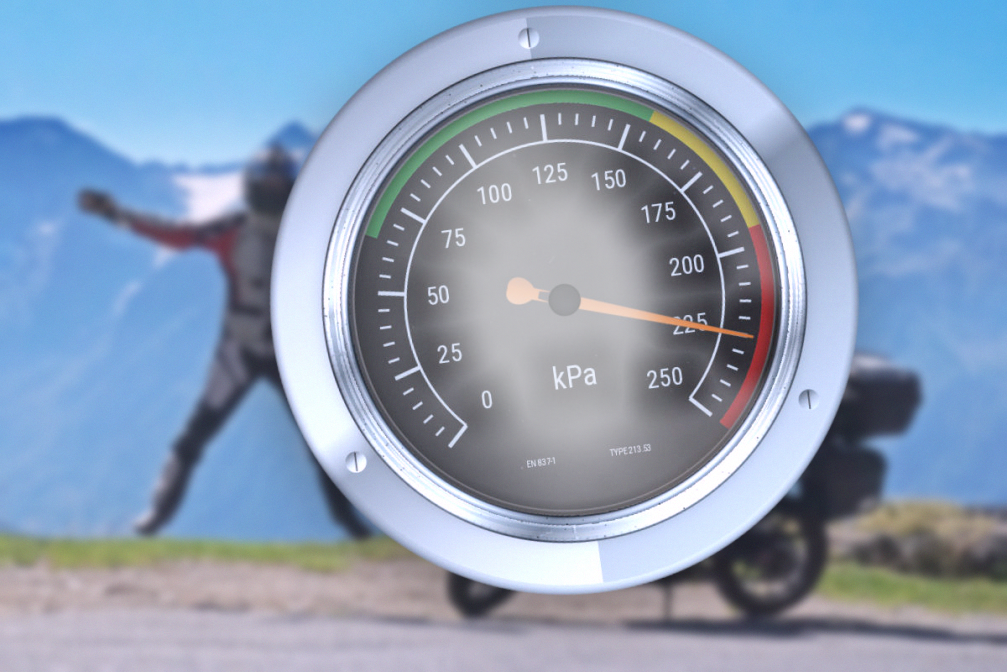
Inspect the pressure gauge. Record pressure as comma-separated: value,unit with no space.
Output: 225,kPa
